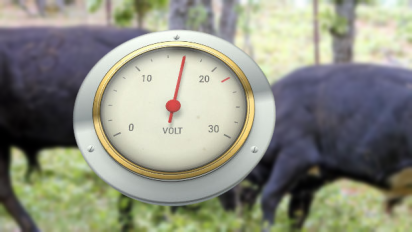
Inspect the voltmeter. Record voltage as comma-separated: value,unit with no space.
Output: 16,V
